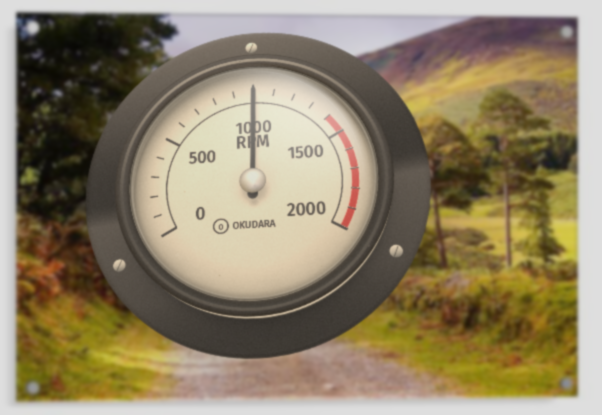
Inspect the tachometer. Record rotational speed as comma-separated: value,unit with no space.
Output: 1000,rpm
